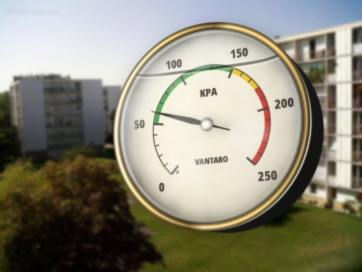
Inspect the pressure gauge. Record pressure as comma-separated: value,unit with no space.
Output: 60,kPa
